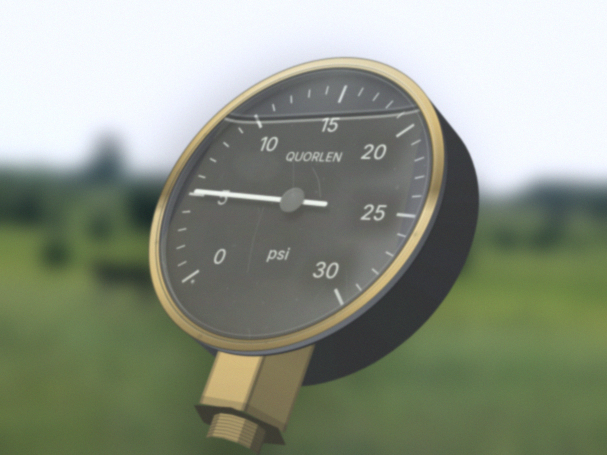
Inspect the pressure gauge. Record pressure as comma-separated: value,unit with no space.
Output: 5,psi
